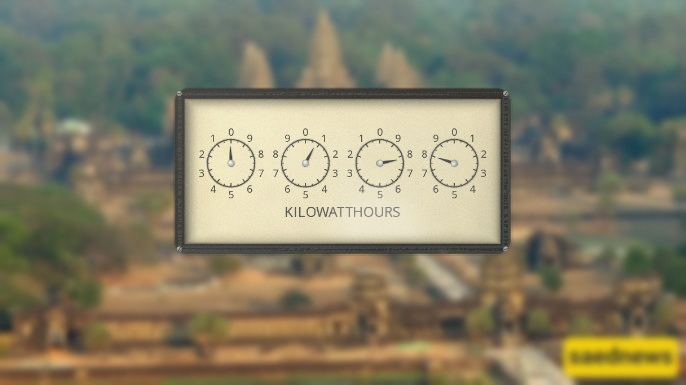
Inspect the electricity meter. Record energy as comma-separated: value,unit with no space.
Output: 78,kWh
